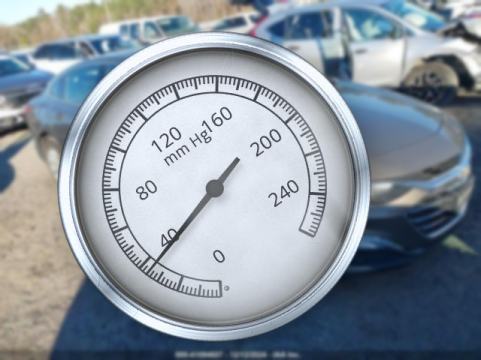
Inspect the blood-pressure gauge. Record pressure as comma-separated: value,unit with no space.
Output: 36,mmHg
